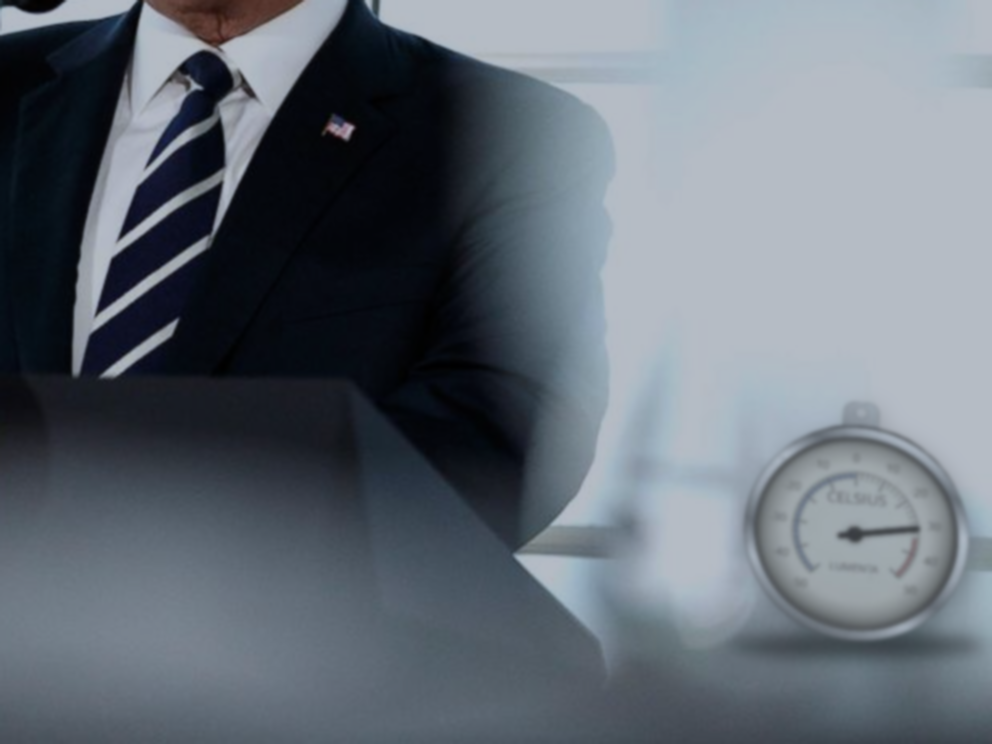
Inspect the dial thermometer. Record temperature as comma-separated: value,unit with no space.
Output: 30,°C
